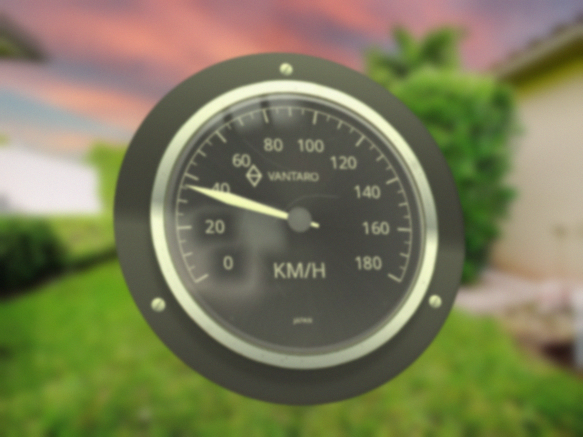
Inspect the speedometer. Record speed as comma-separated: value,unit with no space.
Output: 35,km/h
